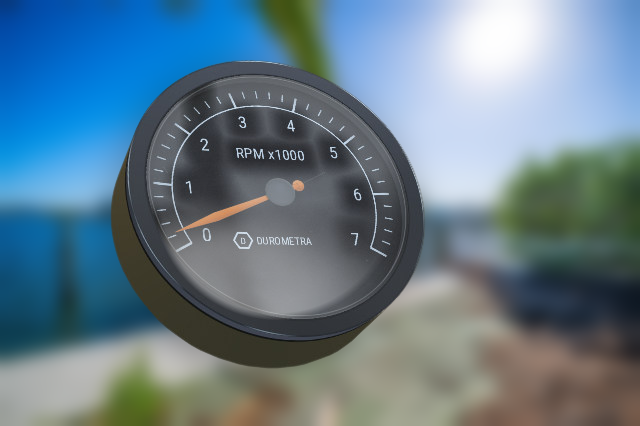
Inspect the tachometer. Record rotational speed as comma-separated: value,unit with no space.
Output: 200,rpm
